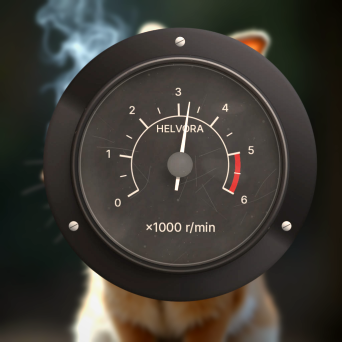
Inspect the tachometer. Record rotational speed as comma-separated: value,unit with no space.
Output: 3250,rpm
